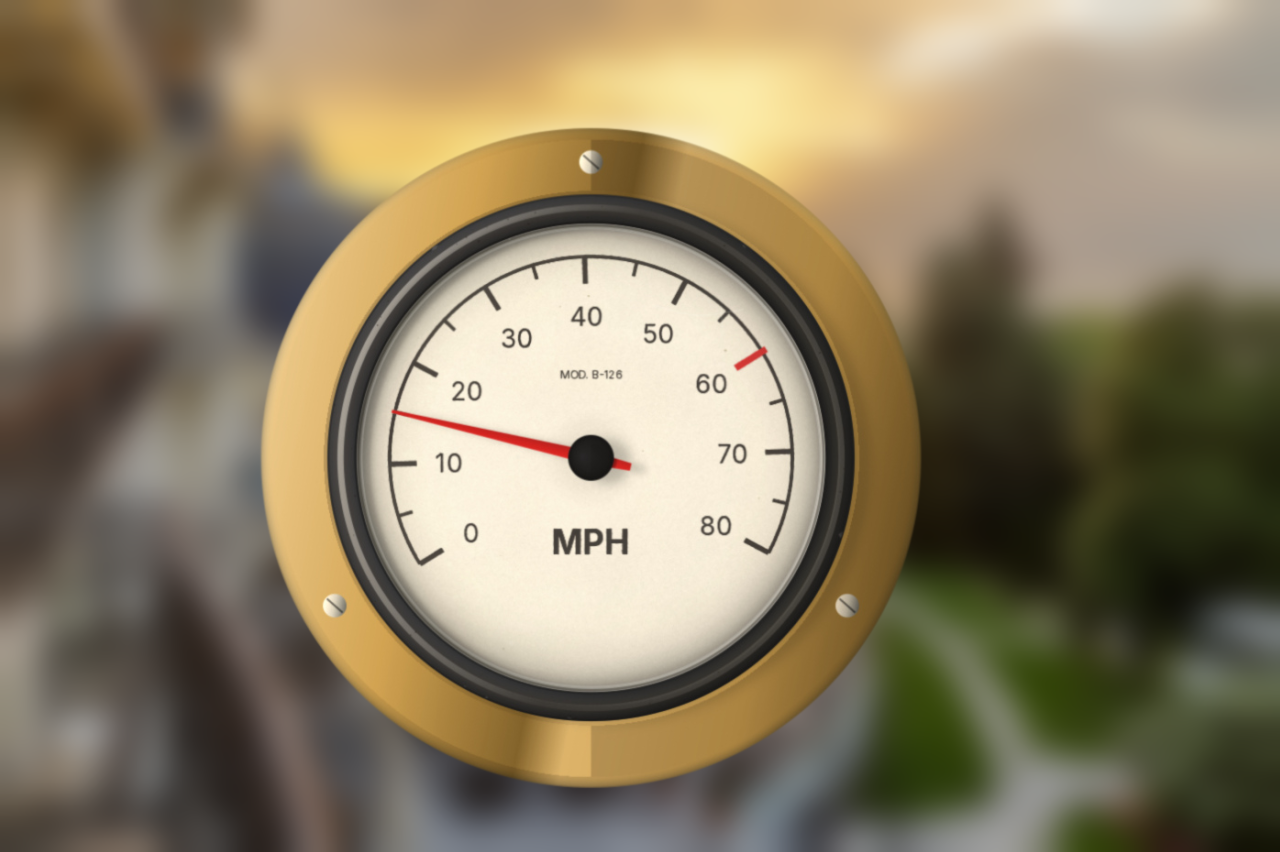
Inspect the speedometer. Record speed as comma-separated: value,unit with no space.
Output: 15,mph
